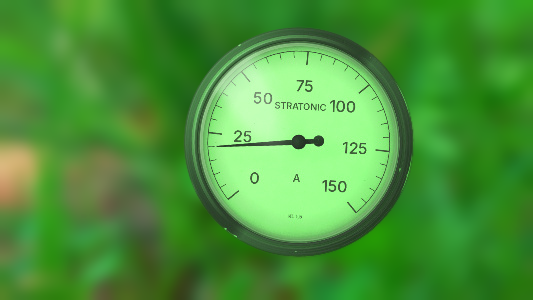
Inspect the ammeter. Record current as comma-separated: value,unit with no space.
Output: 20,A
